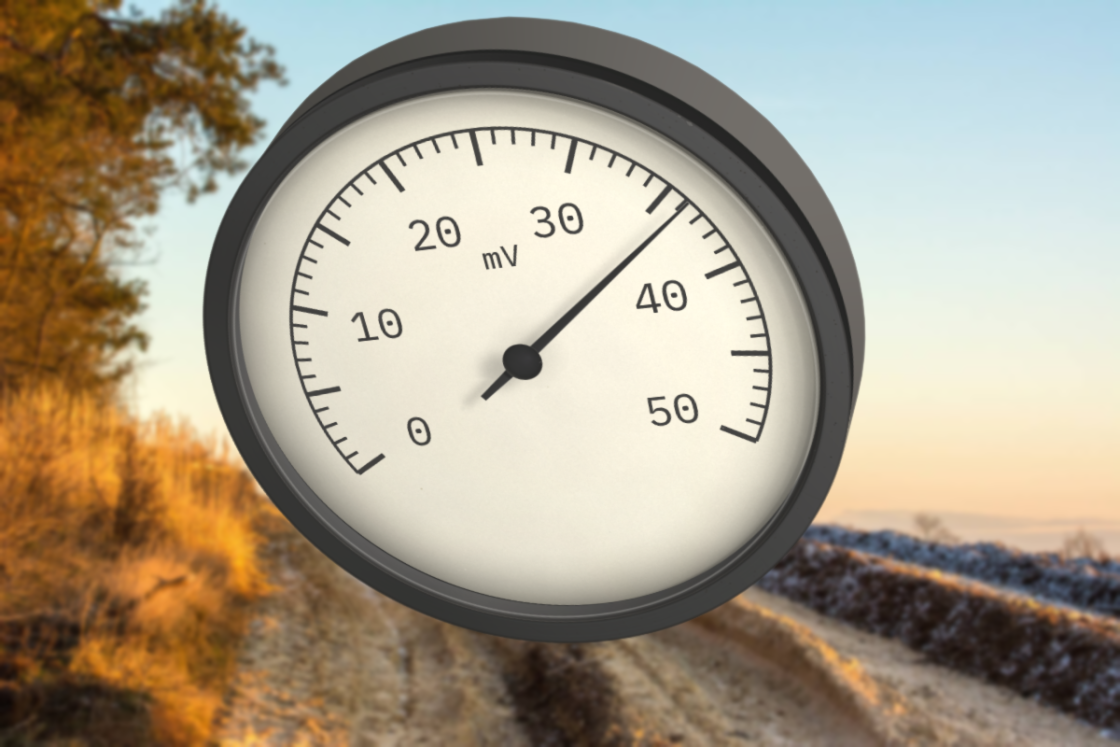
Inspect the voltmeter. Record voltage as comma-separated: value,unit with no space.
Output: 36,mV
